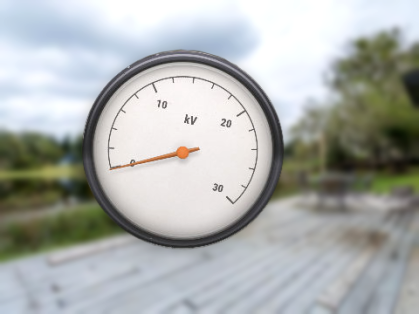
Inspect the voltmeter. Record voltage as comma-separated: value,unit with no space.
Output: 0,kV
